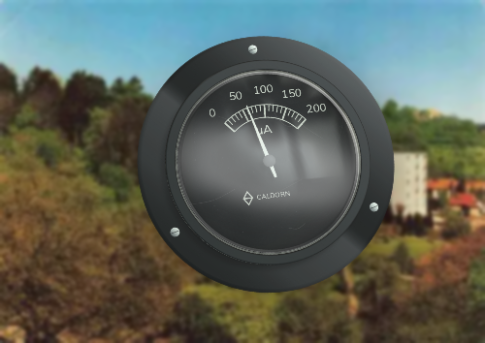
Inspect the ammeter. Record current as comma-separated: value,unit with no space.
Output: 60,µA
